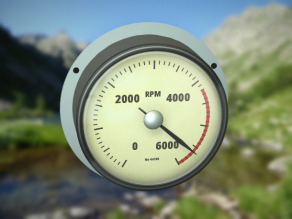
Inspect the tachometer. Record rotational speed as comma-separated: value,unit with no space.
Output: 5600,rpm
